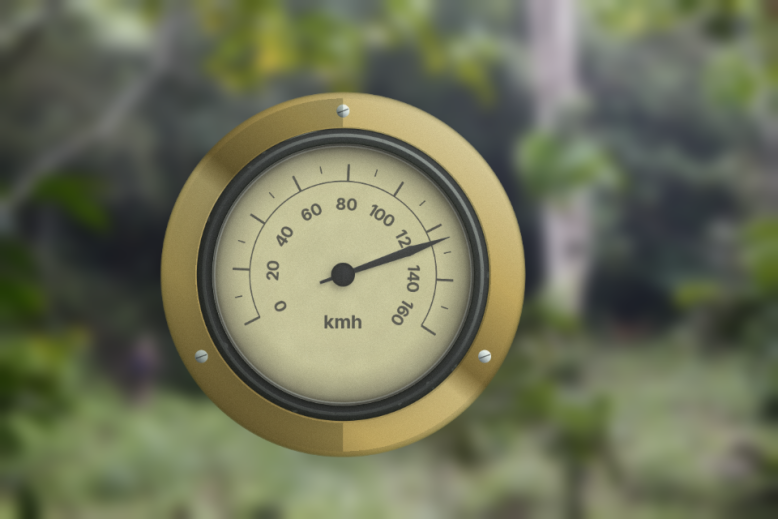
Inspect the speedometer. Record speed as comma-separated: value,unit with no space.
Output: 125,km/h
